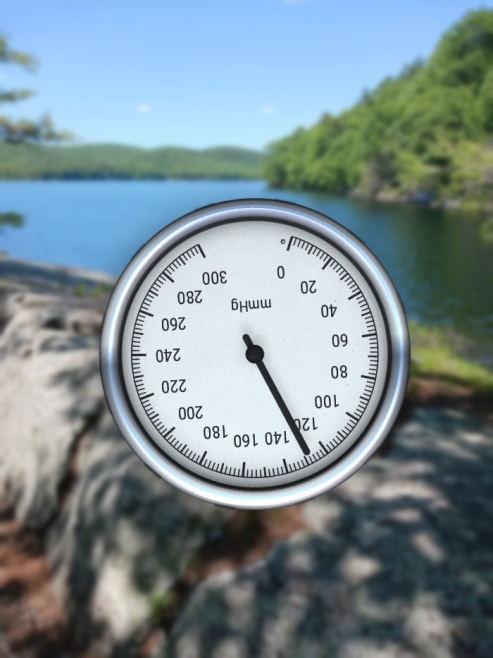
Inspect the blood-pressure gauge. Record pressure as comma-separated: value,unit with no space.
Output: 128,mmHg
